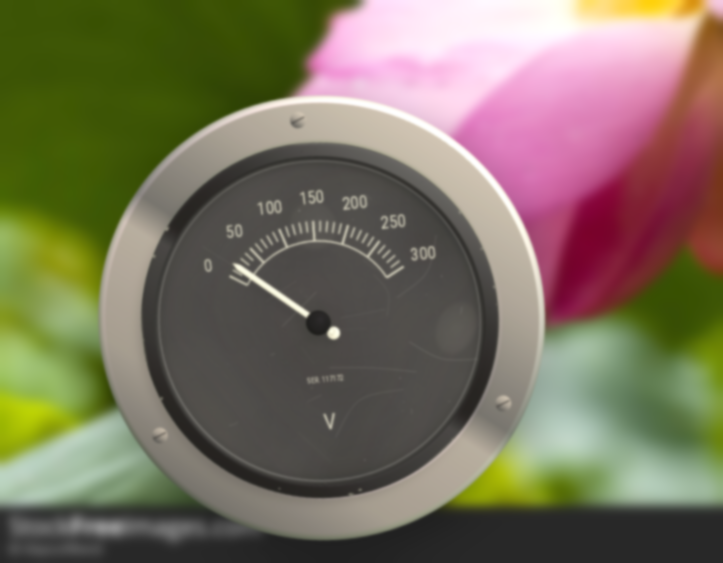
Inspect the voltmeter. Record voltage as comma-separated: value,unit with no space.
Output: 20,V
